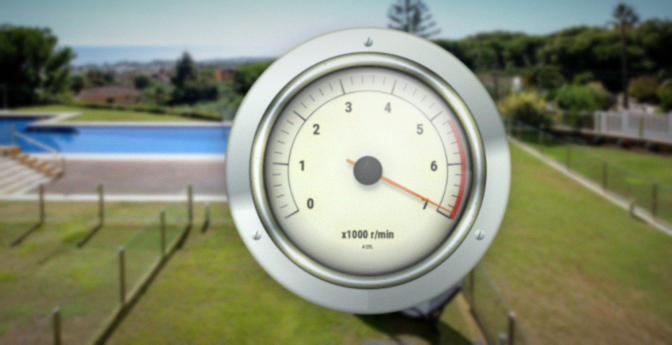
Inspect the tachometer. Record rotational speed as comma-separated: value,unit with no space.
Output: 6900,rpm
